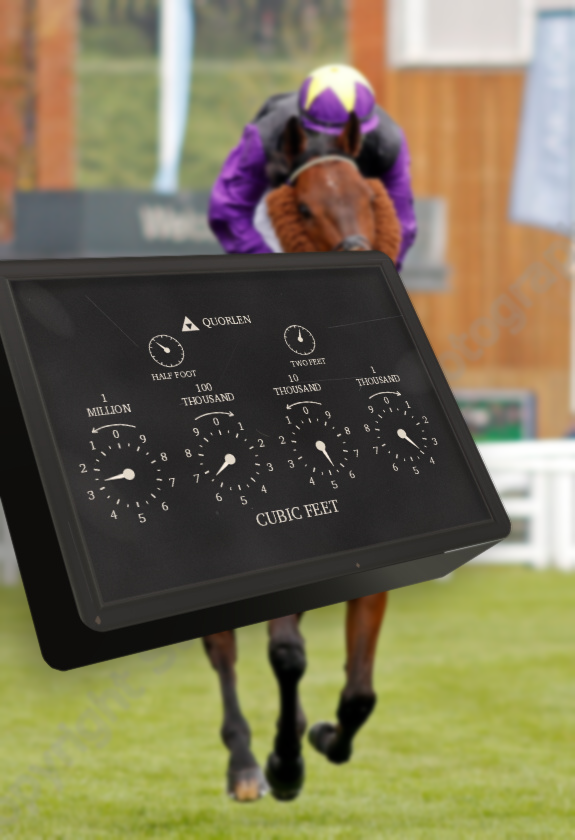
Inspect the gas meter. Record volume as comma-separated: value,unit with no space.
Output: 265400,ft³
